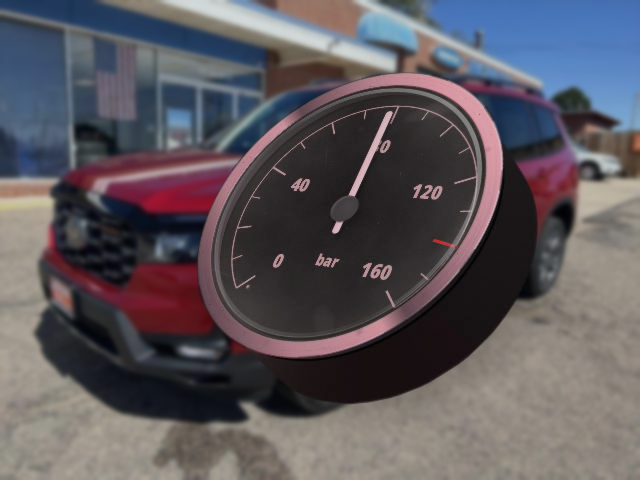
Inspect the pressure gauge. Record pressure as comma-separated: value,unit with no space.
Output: 80,bar
